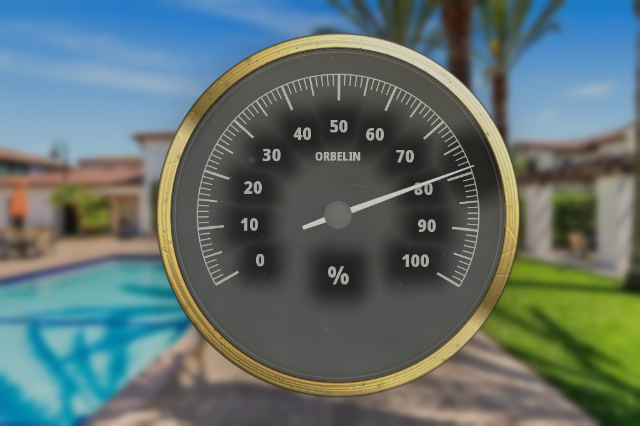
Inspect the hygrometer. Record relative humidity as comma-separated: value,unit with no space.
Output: 79,%
